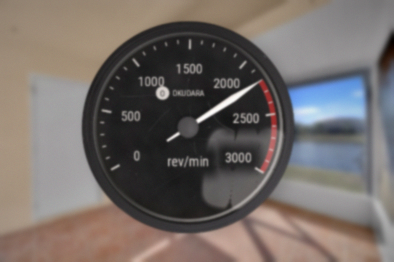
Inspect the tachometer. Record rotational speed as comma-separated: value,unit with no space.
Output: 2200,rpm
